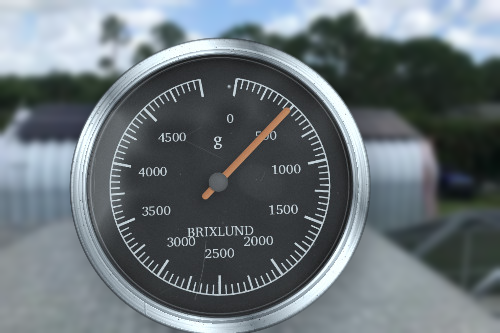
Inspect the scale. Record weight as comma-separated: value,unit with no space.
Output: 500,g
